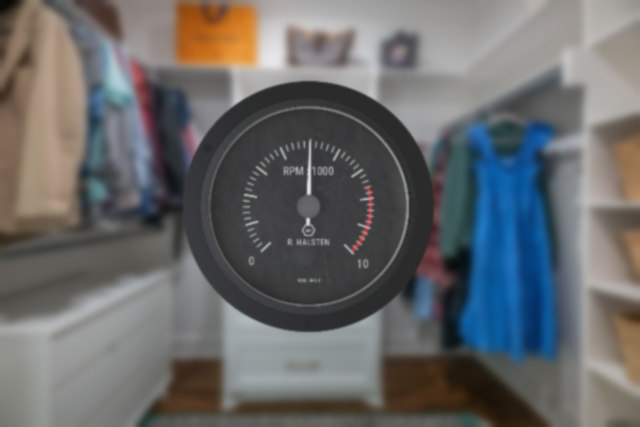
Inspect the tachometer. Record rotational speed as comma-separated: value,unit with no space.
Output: 5000,rpm
